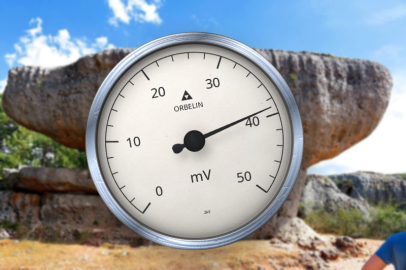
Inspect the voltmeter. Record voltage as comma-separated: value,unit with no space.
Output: 39,mV
